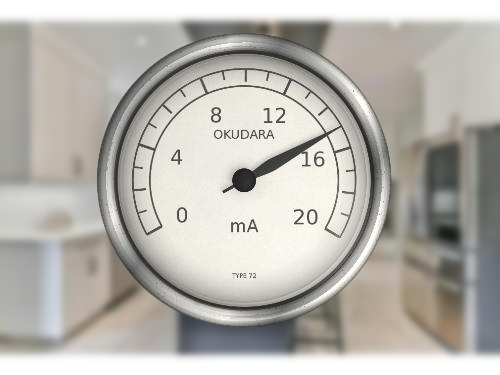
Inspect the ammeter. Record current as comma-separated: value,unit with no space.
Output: 15,mA
